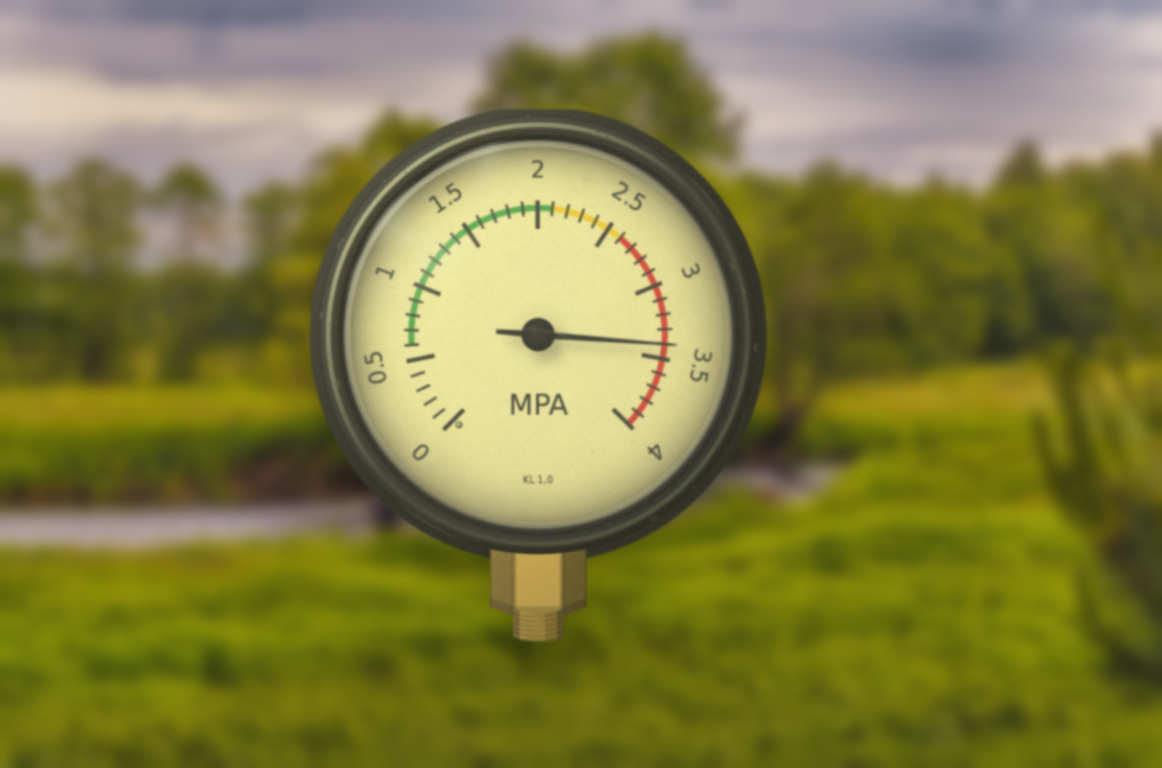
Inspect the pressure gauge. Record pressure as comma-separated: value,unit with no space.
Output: 3.4,MPa
